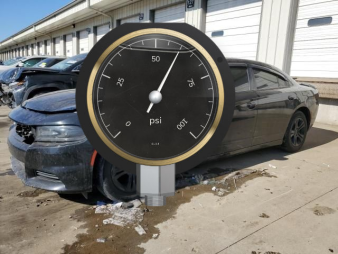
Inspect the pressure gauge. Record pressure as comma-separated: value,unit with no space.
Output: 60,psi
